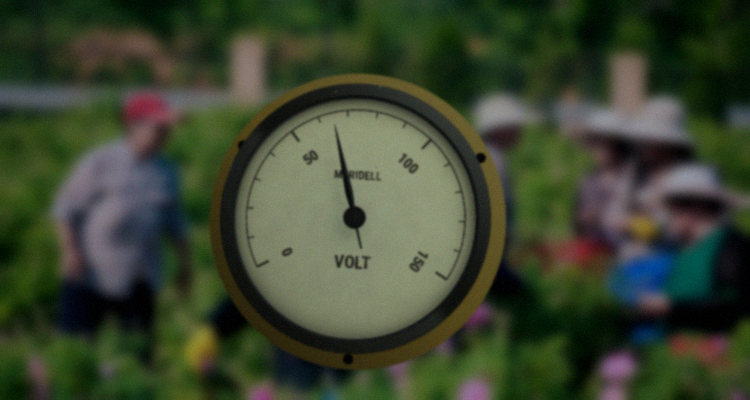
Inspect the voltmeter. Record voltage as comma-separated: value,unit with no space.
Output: 65,V
